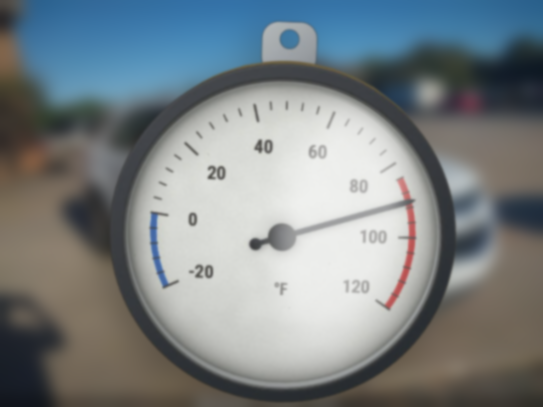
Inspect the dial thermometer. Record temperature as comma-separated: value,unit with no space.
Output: 90,°F
